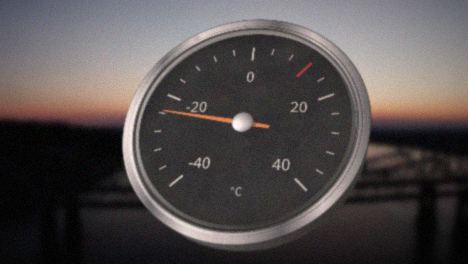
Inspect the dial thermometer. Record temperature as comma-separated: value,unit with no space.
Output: -24,°C
